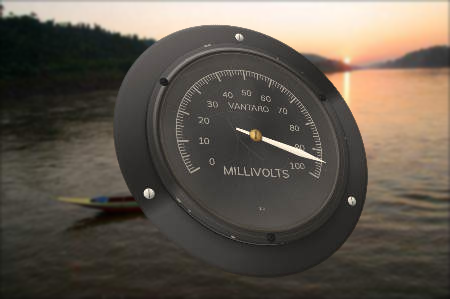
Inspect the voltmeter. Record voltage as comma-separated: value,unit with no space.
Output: 95,mV
